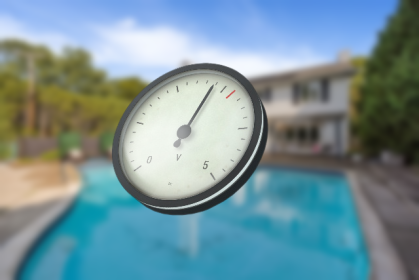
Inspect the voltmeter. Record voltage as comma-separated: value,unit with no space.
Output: 2.8,V
